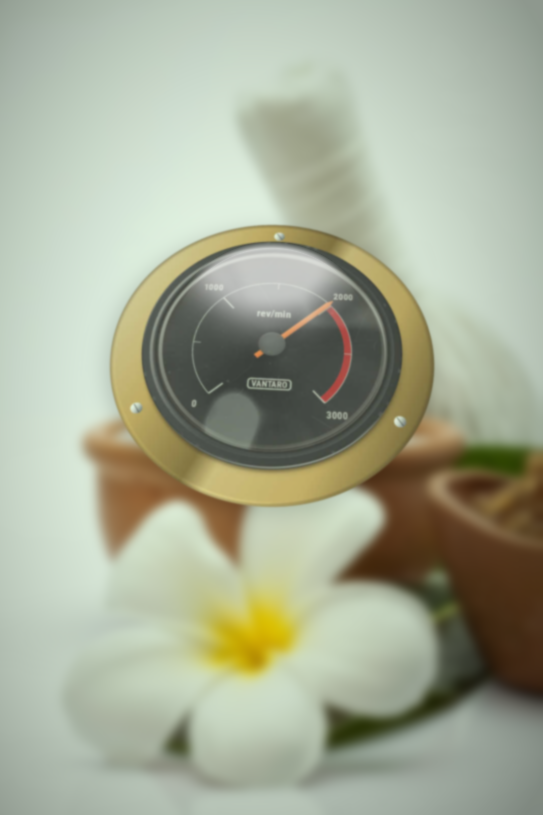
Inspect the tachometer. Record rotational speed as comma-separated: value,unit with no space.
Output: 2000,rpm
